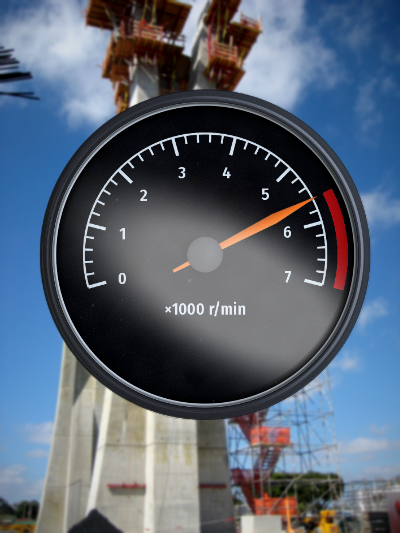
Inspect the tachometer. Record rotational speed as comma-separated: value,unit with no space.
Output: 5600,rpm
